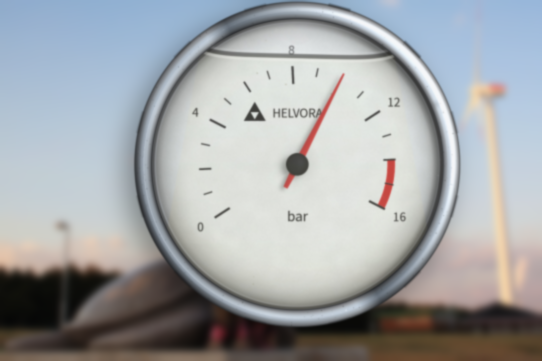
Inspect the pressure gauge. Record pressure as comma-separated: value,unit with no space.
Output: 10,bar
